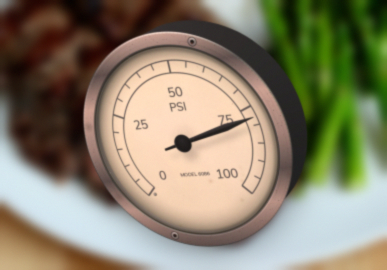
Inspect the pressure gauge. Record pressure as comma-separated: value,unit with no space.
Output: 77.5,psi
